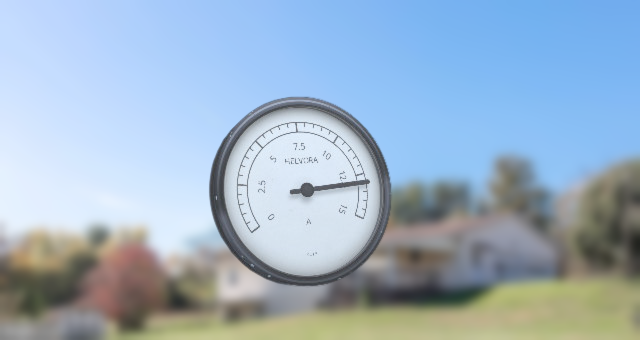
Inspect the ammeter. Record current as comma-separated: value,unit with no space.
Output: 13,A
